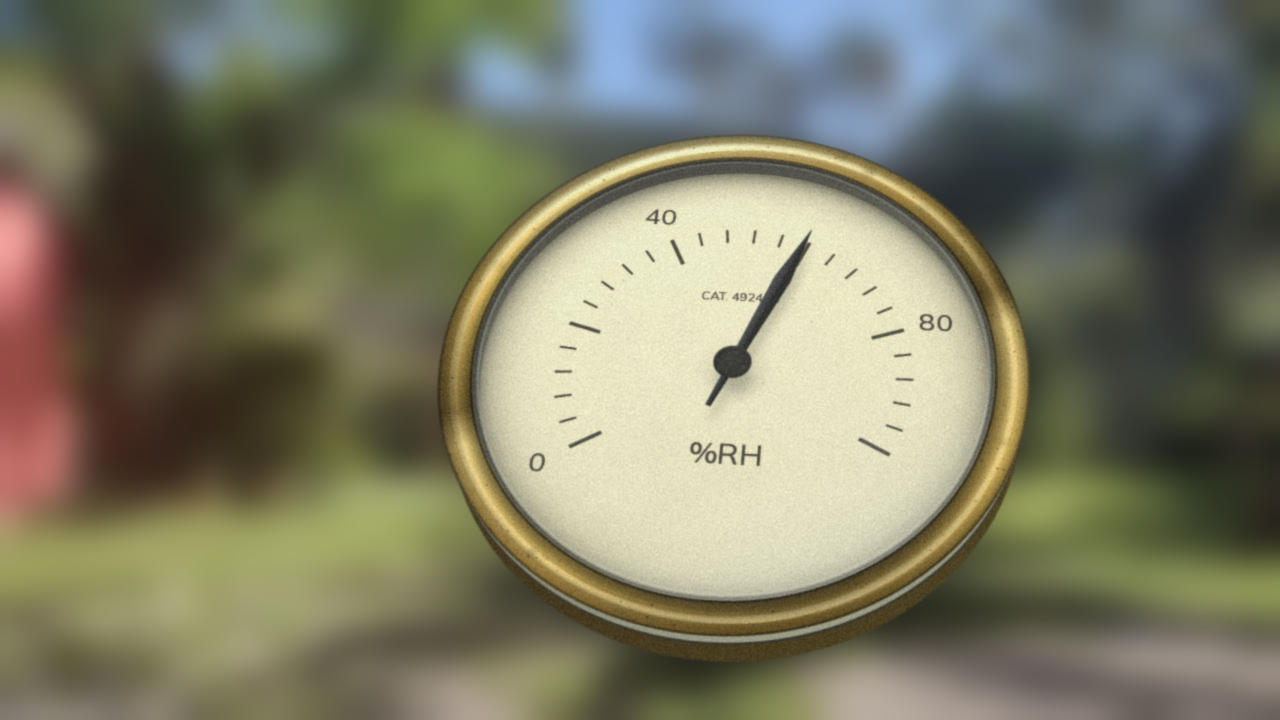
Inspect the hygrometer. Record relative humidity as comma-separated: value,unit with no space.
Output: 60,%
